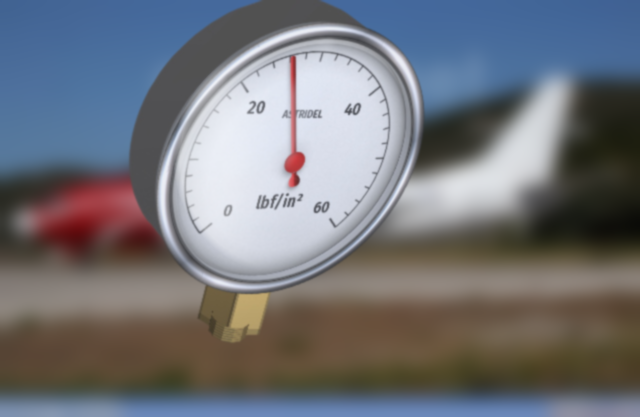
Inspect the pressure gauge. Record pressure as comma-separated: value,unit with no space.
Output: 26,psi
